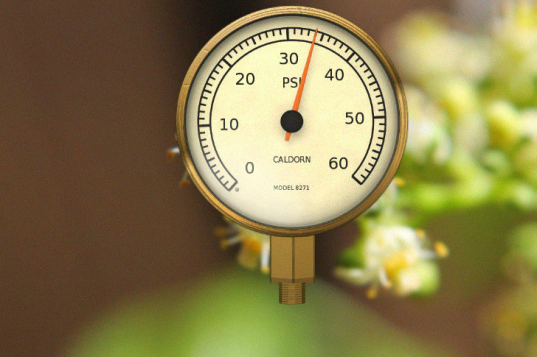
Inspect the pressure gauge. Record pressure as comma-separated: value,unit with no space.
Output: 34,psi
